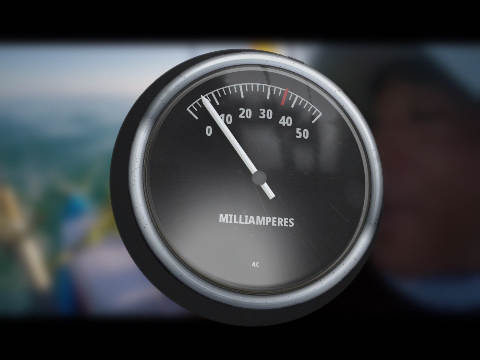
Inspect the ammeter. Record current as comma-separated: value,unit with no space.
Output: 6,mA
